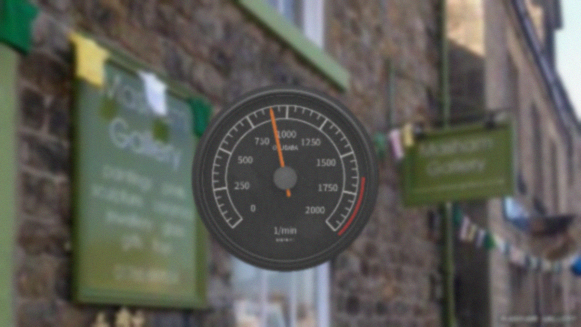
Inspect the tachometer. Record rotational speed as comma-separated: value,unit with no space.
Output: 900,rpm
